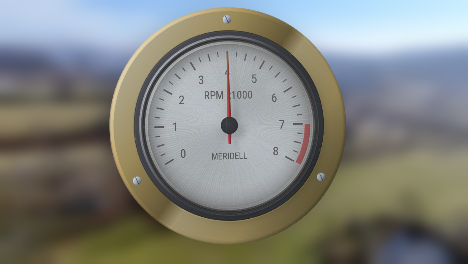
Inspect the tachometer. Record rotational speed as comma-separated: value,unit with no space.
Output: 4000,rpm
